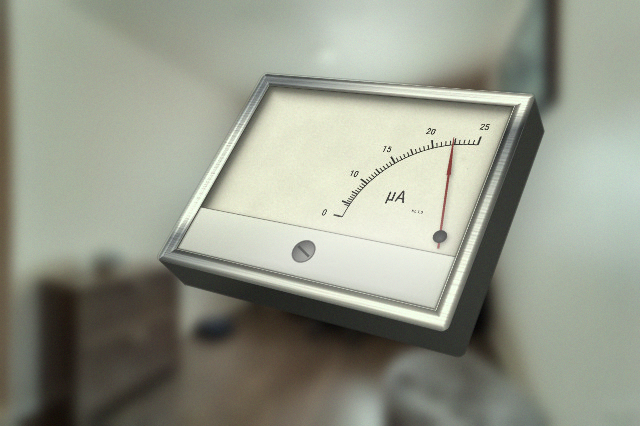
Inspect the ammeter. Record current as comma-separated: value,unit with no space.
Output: 22.5,µA
